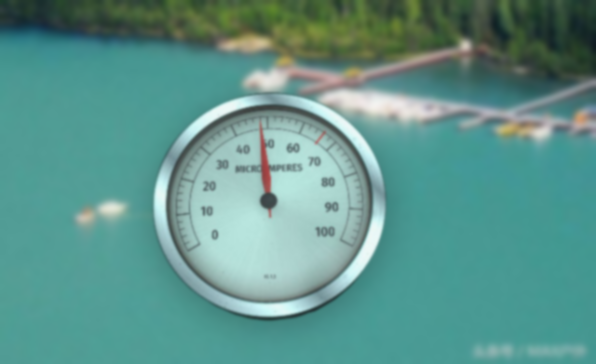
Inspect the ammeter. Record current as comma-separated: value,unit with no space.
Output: 48,µA
